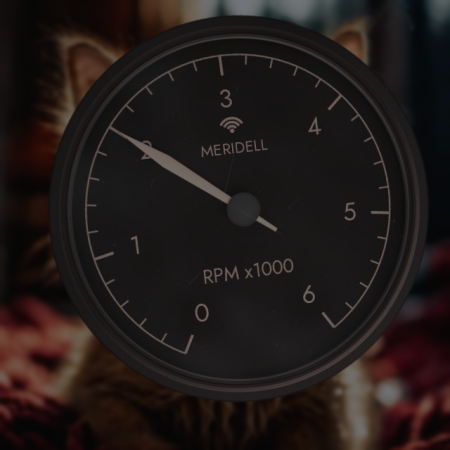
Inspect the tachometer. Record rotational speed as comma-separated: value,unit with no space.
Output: 2000,rpm
